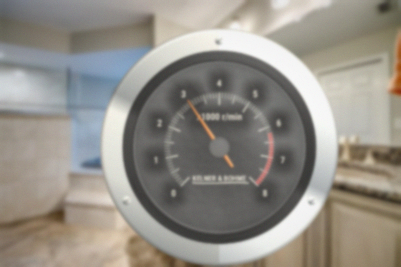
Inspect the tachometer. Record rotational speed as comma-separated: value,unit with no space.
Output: 3000,rpm
